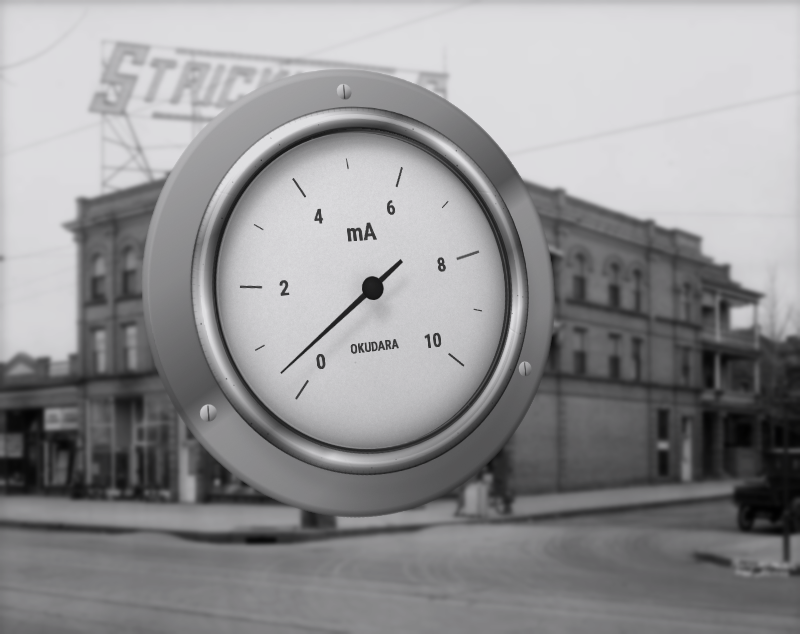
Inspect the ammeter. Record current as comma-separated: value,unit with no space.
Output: 0.5,mA
